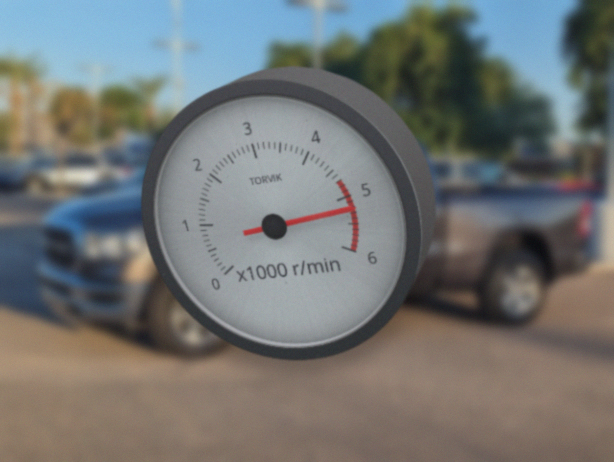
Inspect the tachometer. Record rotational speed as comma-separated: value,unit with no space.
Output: 5200,rpm
